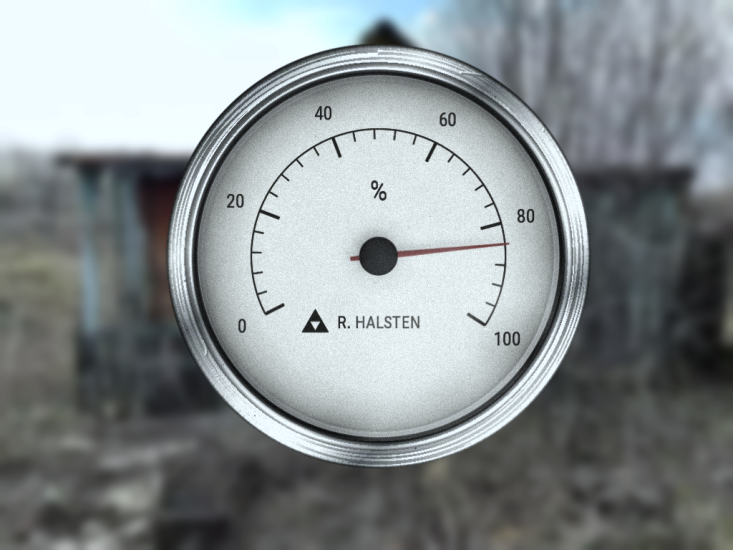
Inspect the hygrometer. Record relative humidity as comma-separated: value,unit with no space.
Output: 84,%
